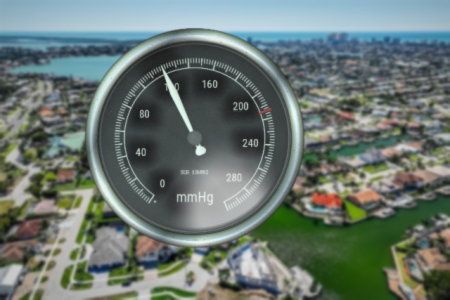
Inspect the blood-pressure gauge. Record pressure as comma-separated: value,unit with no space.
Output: 120,mmHg
